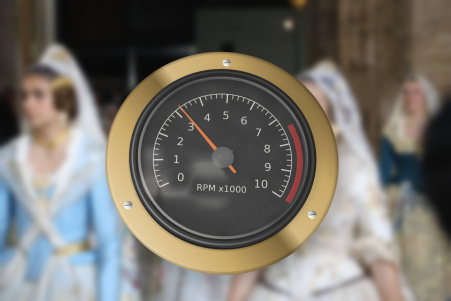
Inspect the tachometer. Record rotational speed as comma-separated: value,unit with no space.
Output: 3200,rpm
